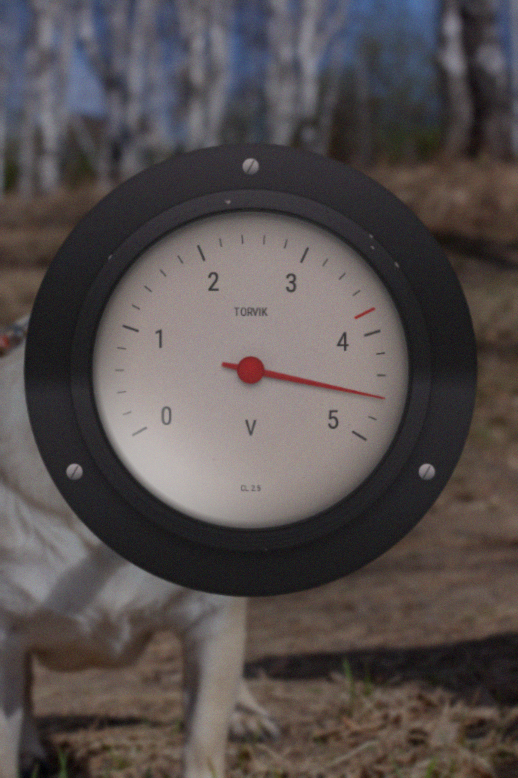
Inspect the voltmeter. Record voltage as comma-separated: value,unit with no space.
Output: 4.6,V
